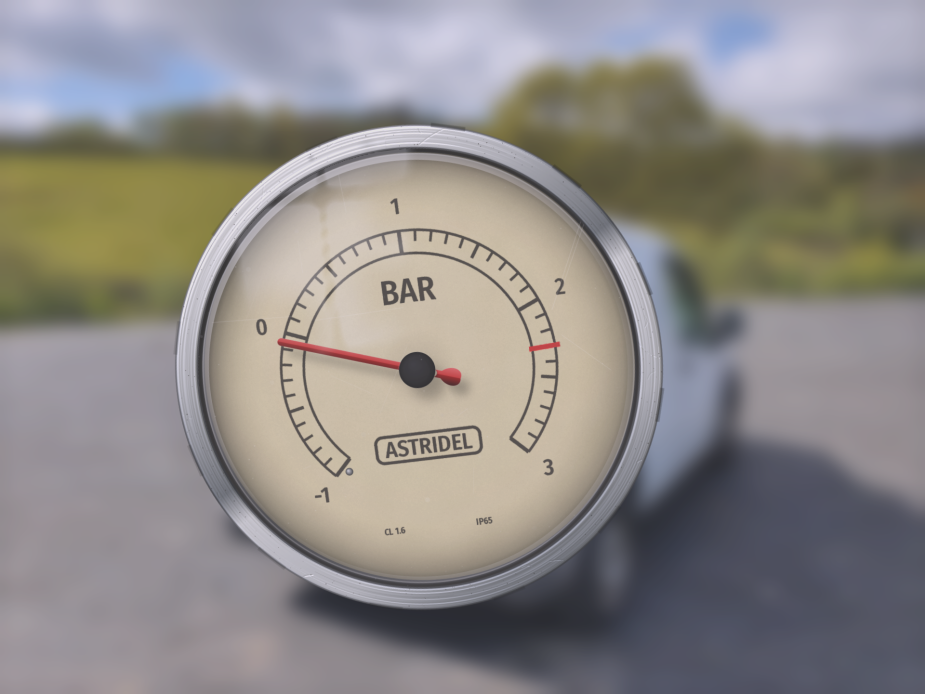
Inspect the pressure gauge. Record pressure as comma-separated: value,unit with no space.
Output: -0.05,bar
